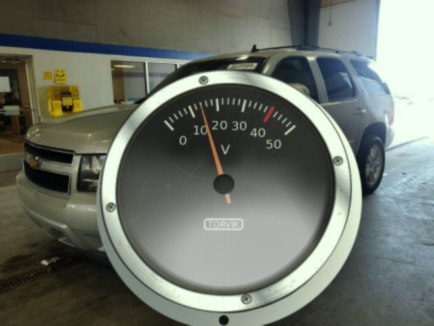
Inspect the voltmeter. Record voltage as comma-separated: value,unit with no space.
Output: 14,V
